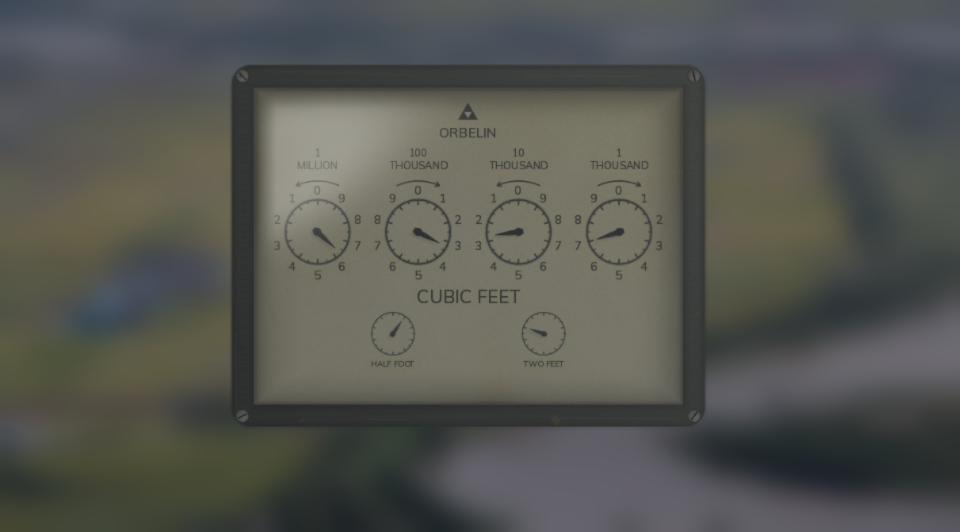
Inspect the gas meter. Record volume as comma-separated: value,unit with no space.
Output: 632700,ft³
